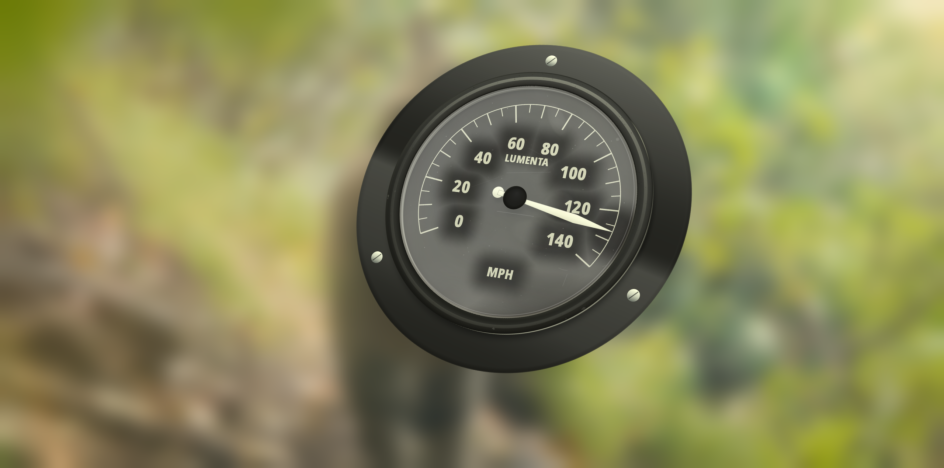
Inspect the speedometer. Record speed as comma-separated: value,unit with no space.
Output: 127.5,mph
